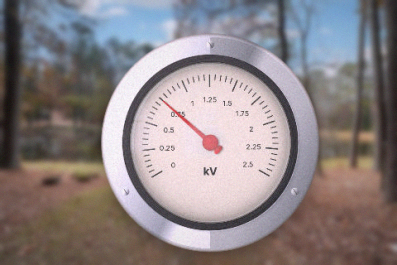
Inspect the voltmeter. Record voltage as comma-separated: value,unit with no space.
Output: 0.75,kV
